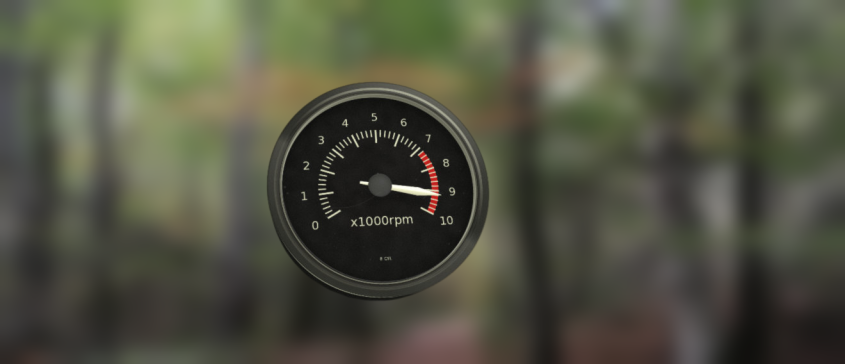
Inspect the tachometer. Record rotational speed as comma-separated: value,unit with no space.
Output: 9200,rpm
